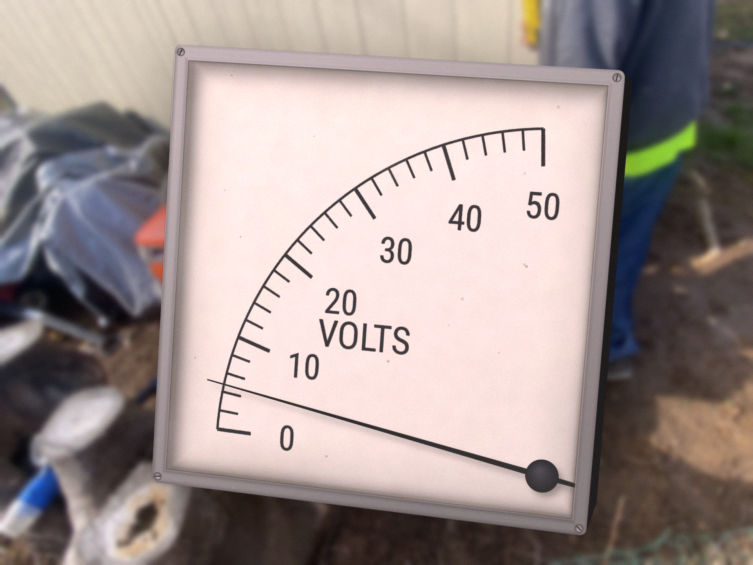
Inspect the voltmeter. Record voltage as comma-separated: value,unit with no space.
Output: 5,V
